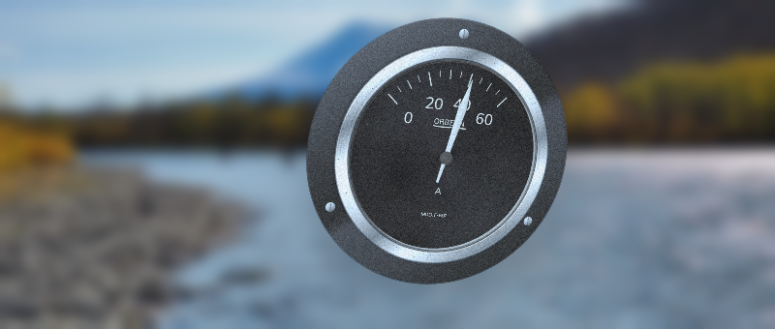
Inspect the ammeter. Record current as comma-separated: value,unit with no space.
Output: 40,A
